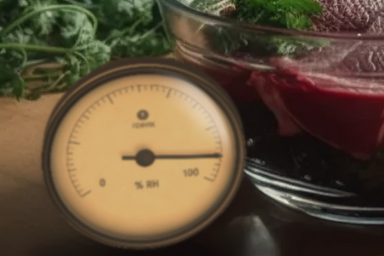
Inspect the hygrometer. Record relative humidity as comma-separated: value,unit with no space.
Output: 90,%
